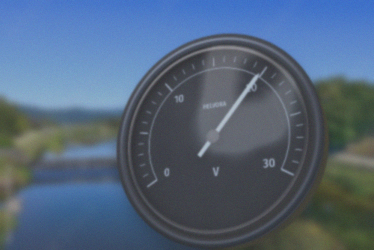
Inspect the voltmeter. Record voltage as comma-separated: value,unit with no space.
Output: 20,V
